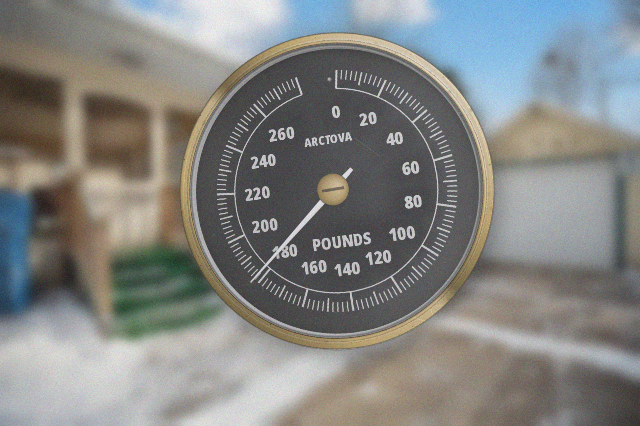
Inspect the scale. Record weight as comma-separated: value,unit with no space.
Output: 182,lb
